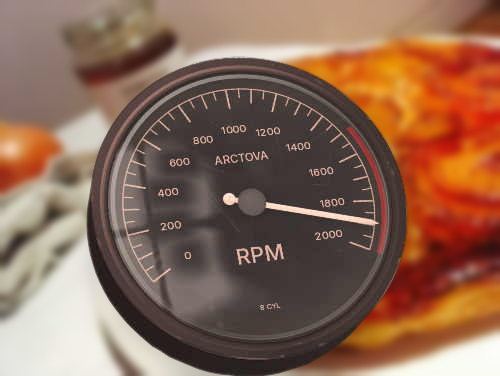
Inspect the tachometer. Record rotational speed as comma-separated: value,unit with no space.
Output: 1900,rpm
